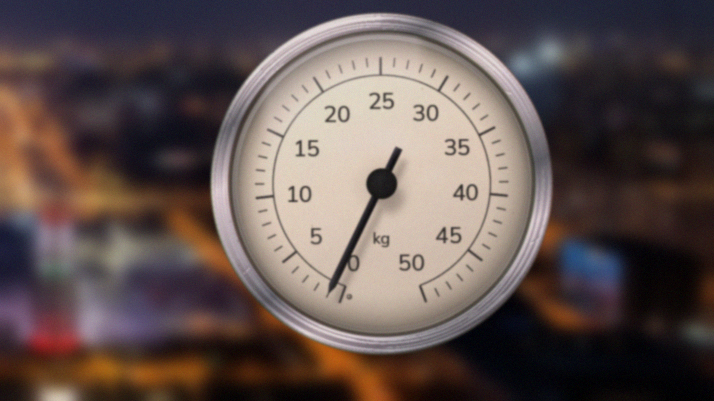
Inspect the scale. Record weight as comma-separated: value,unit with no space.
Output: 1,kg
